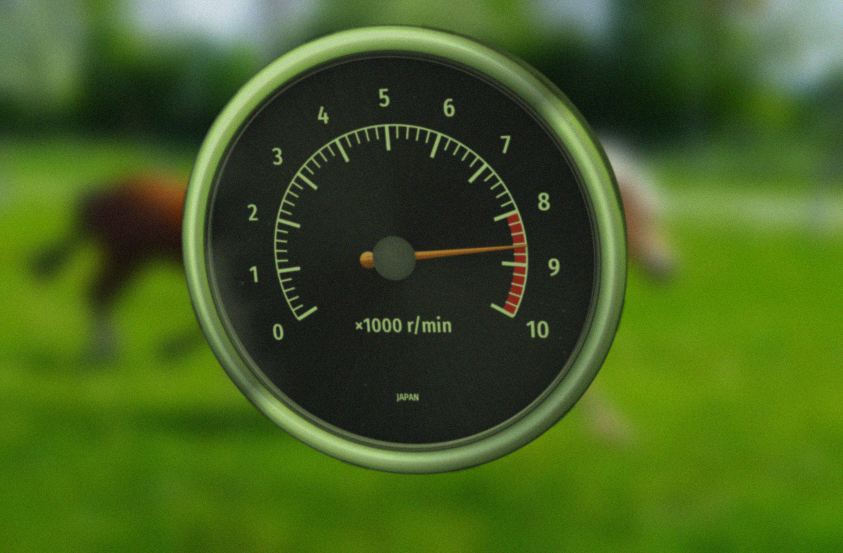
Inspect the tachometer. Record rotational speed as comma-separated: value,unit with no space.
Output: 8600,rpm
